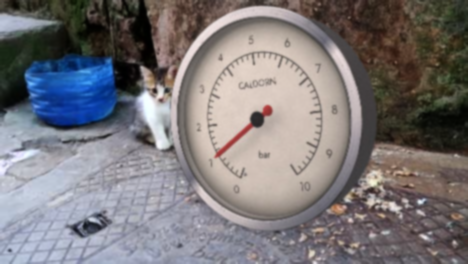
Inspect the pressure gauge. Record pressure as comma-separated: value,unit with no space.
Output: 1,bar
